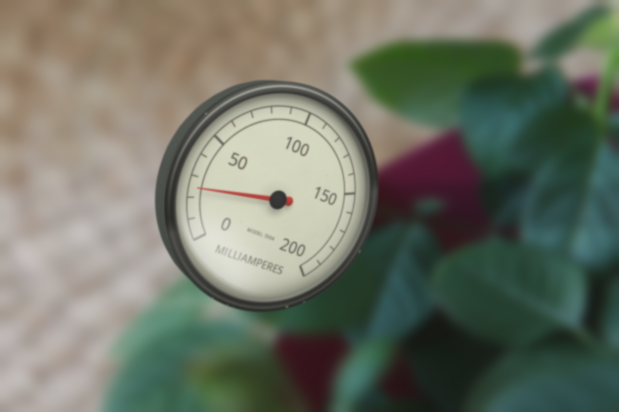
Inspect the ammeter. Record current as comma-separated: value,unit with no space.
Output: 25,mA
